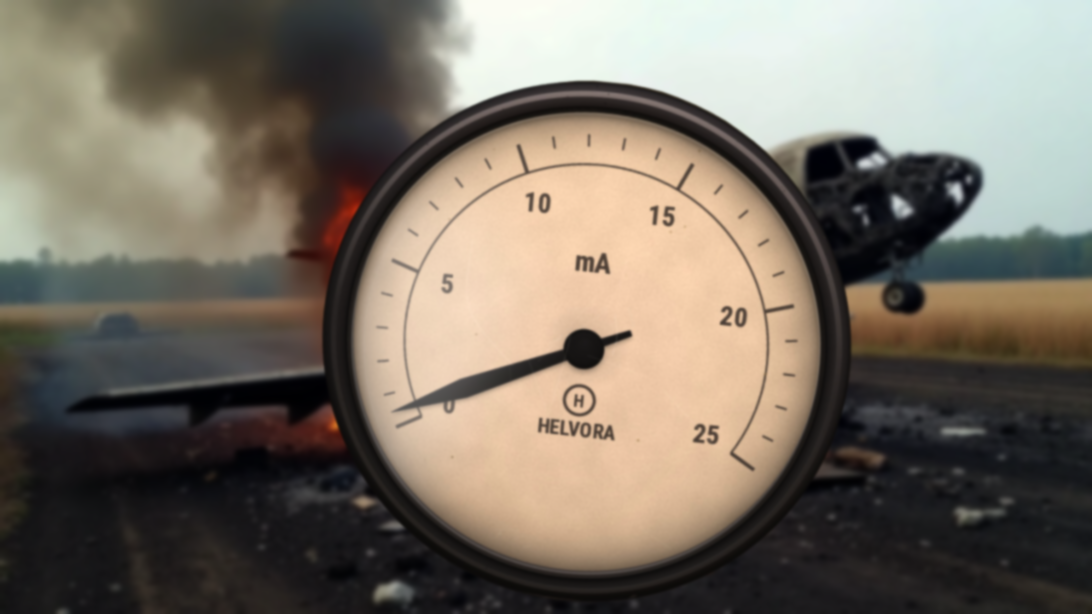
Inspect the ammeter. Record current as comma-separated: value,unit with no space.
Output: 0.5,mA
